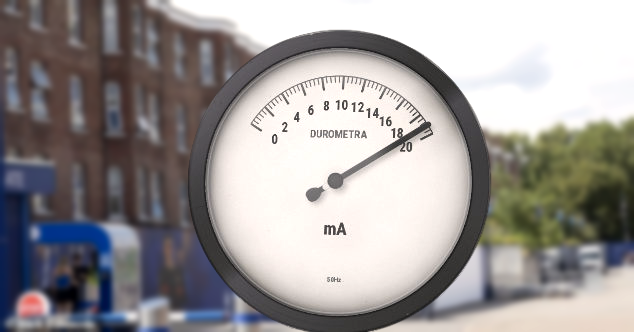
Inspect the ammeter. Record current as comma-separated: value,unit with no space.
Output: 19.2,mA
